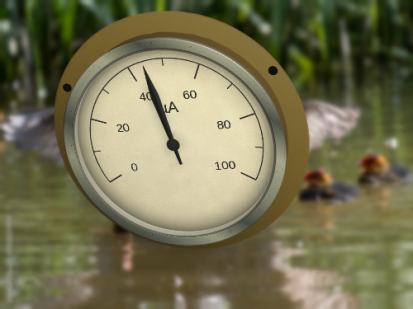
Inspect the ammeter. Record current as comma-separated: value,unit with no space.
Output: 45,µA
